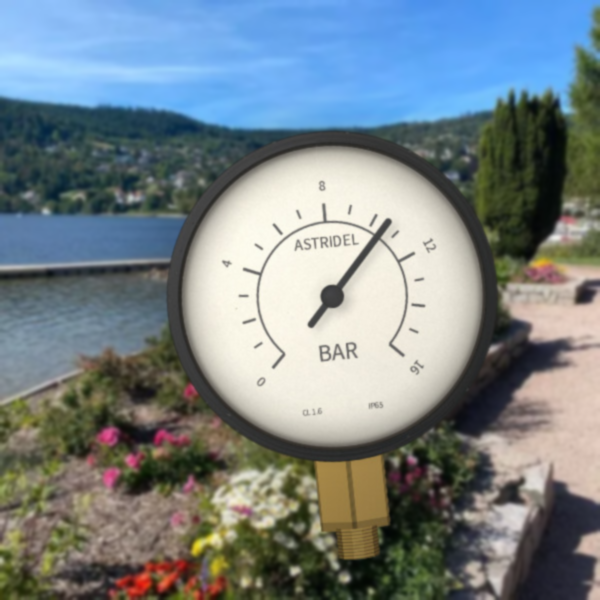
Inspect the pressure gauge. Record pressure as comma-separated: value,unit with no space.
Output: 10.5,bar
